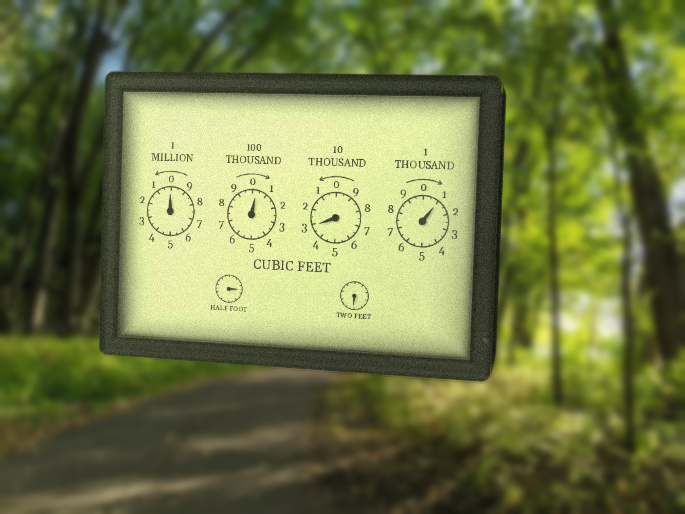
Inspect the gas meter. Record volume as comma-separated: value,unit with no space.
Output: 3100,ft³
